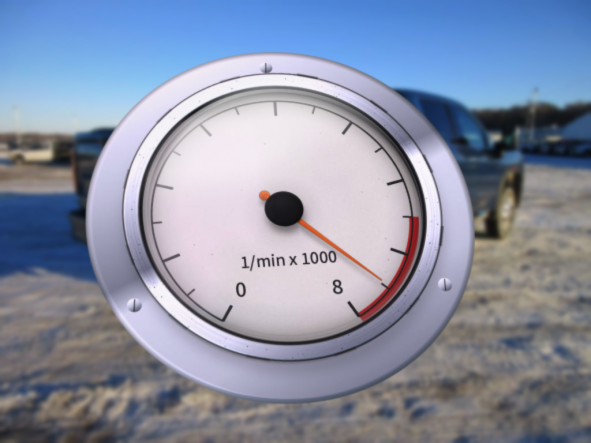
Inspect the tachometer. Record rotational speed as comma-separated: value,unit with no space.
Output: 7500,rpm
